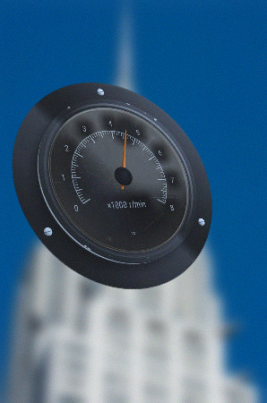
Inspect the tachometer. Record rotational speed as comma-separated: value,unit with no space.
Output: 4500,rpm
